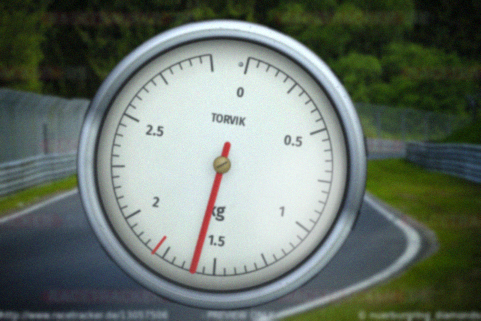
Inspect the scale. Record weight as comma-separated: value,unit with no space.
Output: 1.6,kg
